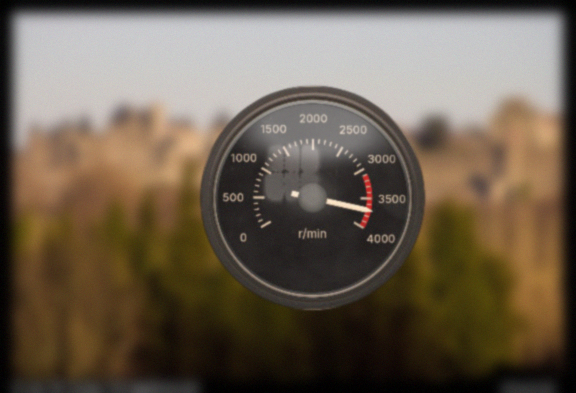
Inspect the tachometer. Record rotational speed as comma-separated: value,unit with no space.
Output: 3700,rpm
